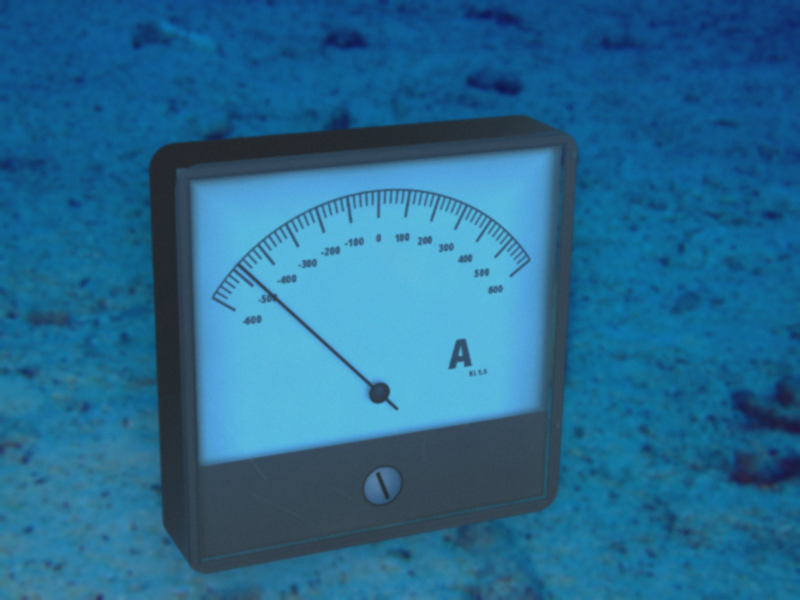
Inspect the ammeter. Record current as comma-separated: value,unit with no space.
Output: -480,A
